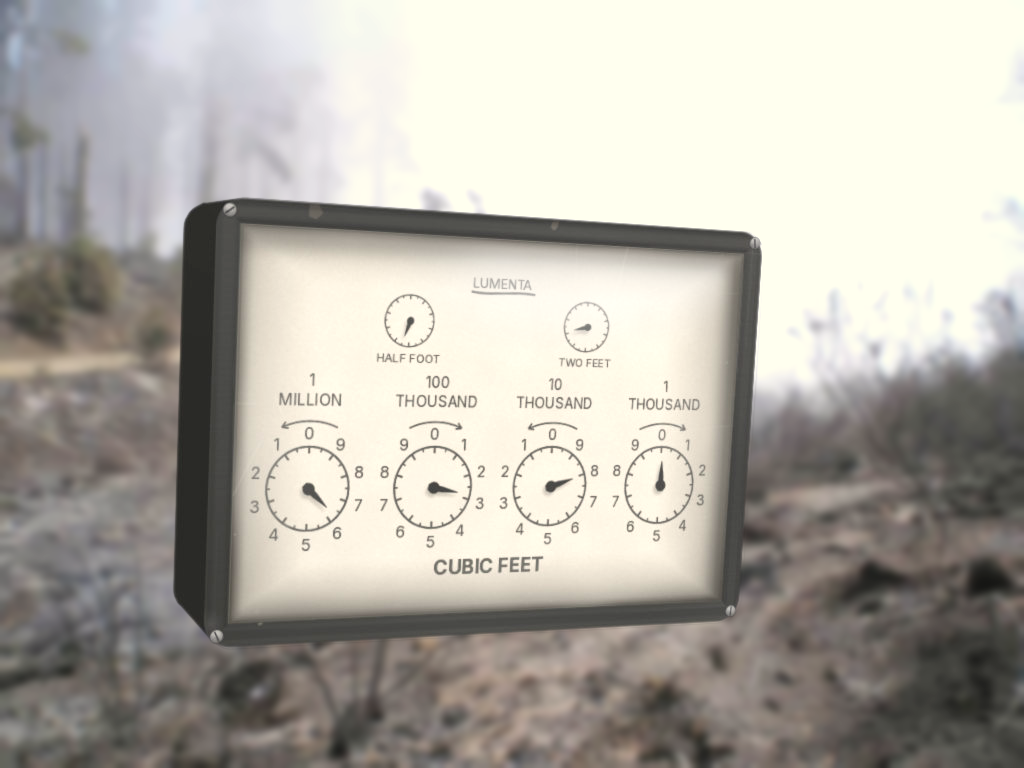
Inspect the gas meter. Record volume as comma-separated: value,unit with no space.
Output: 628000,ft³
